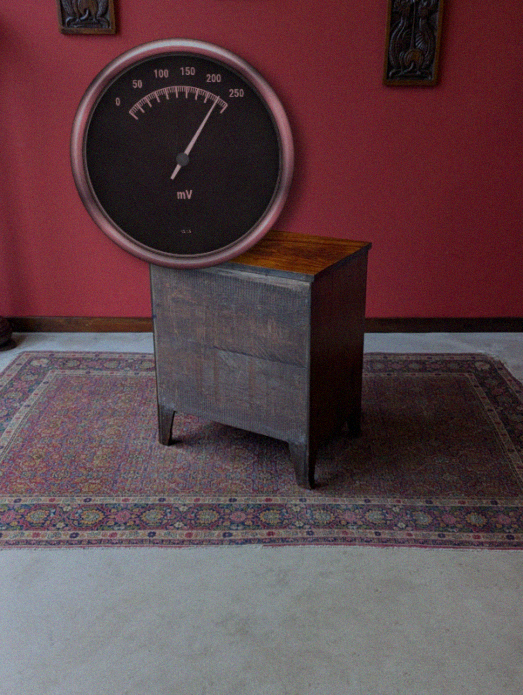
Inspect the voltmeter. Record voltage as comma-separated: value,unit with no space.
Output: 225,mV
